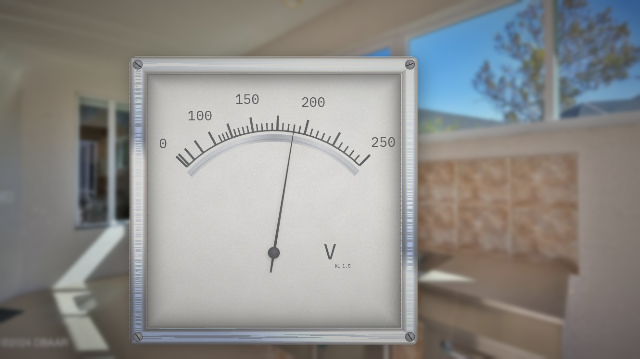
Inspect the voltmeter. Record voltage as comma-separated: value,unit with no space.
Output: 190,V
